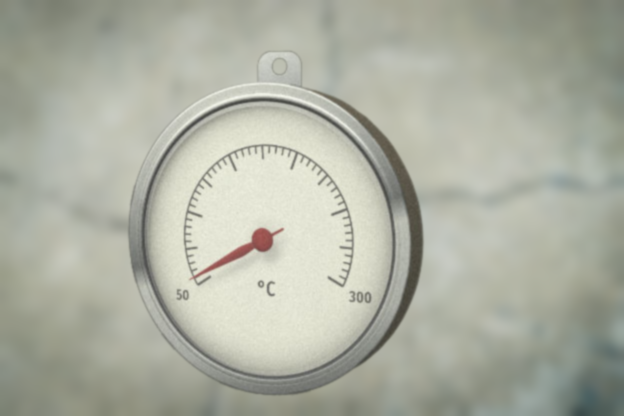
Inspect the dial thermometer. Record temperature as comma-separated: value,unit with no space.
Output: 55,°C
